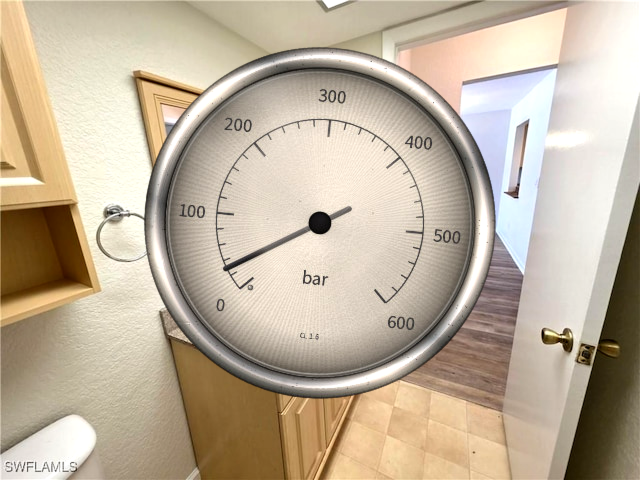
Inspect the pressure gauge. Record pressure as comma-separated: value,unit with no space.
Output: 30,bar
